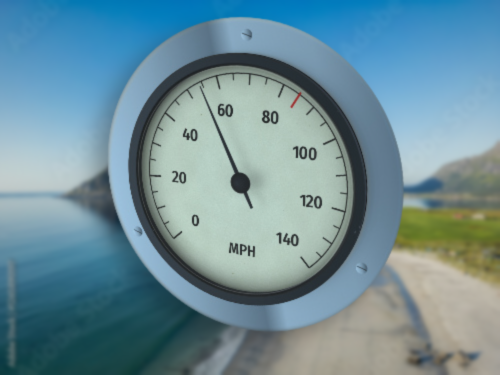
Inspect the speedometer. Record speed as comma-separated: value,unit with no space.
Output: 55,mph
